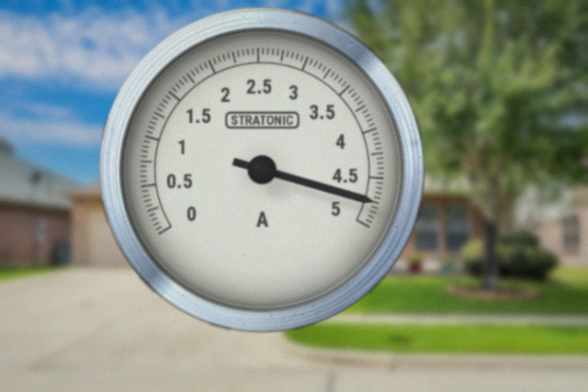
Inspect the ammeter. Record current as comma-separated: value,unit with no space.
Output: 4.75,A
